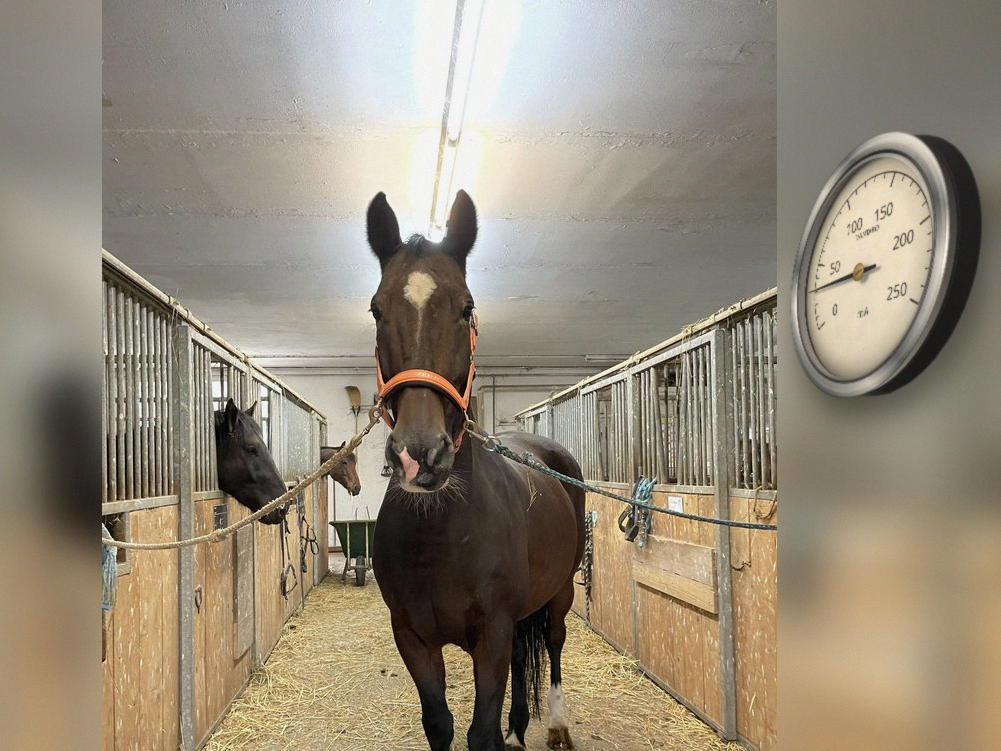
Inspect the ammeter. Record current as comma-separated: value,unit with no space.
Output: 30,mA
